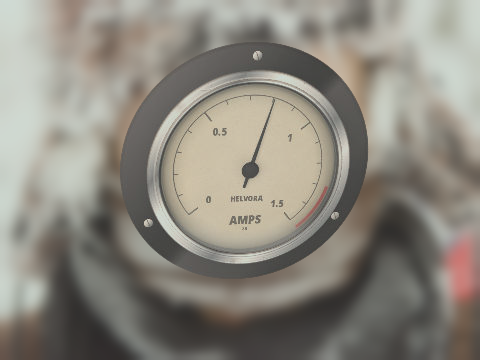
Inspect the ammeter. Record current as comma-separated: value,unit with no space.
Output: 0.8,A
